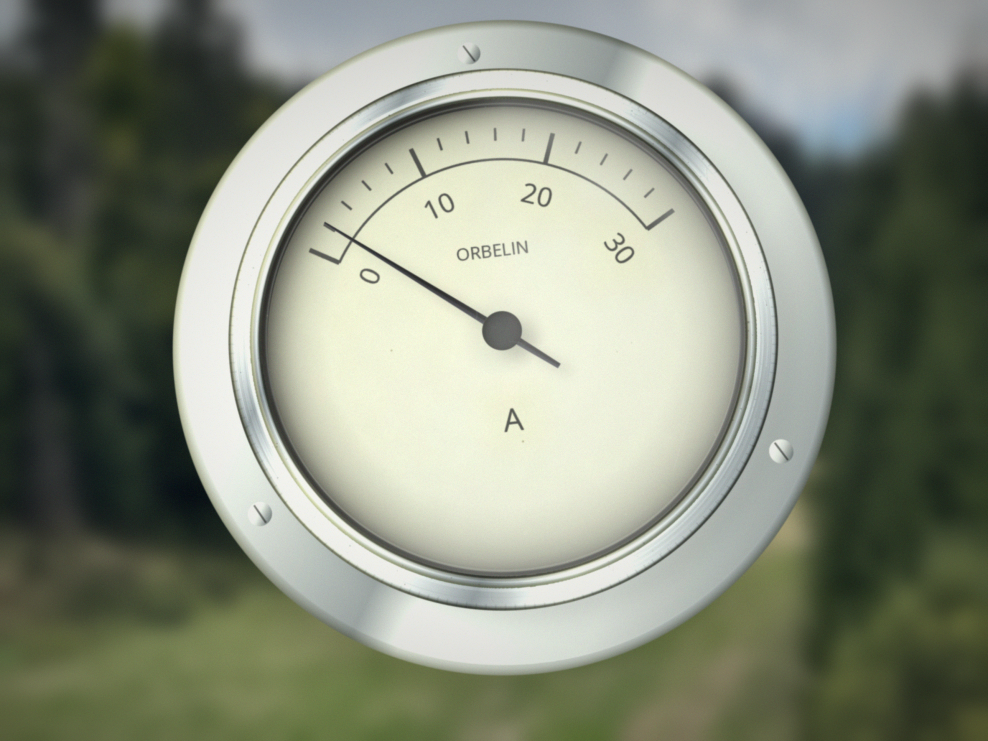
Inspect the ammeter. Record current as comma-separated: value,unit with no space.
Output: 2,A
